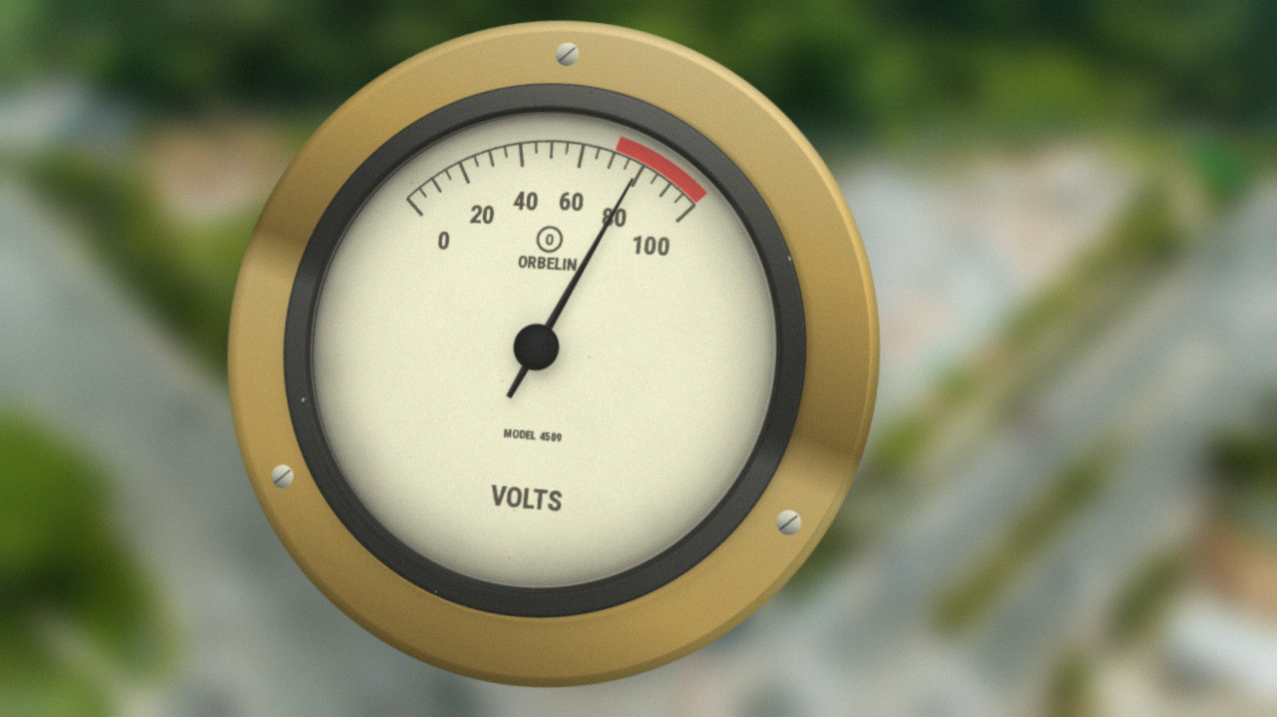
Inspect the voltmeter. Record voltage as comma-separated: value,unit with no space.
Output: 80,V
